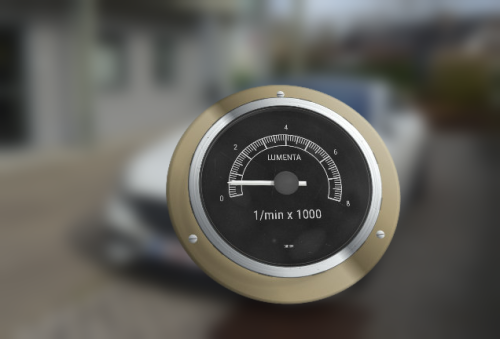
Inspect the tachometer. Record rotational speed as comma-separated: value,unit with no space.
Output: 500,rpm
